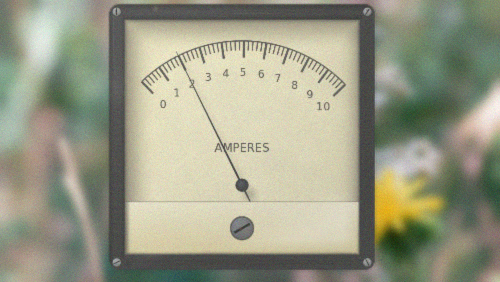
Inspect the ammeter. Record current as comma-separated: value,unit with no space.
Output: 2,A
